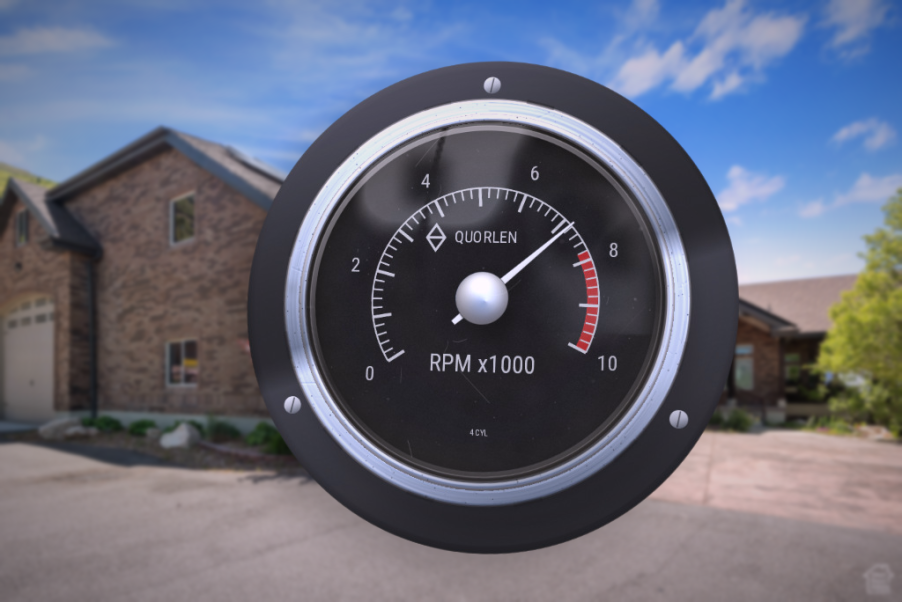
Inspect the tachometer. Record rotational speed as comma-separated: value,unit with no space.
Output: 7200,rpm
